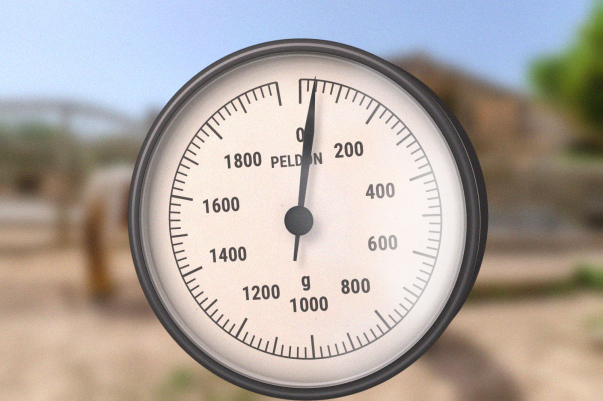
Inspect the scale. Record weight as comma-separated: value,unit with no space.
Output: 40,g
